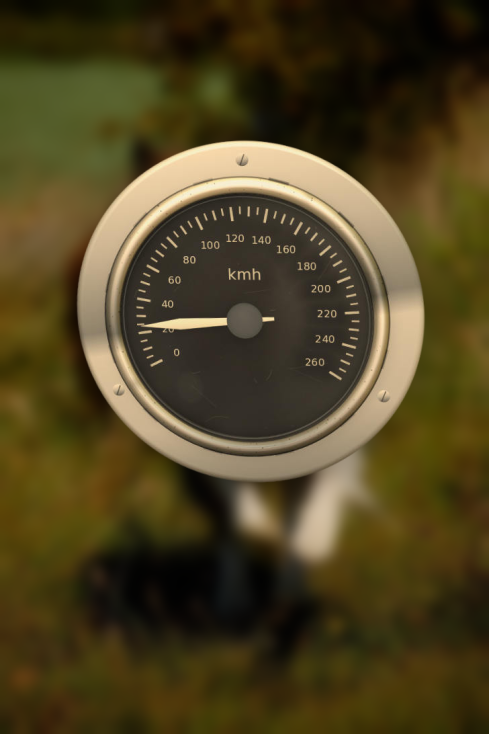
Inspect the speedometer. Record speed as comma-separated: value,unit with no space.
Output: 25,km/h
